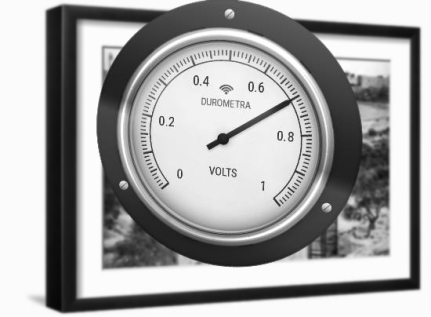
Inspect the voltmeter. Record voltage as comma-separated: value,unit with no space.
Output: 0.7,V
